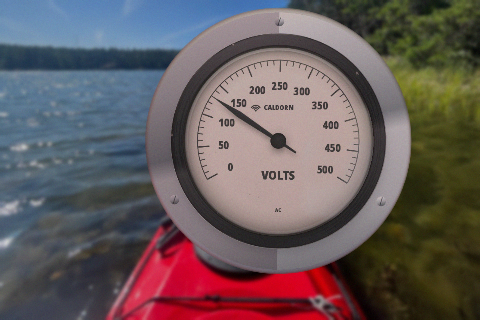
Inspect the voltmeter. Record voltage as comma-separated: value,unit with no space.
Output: 130,V
